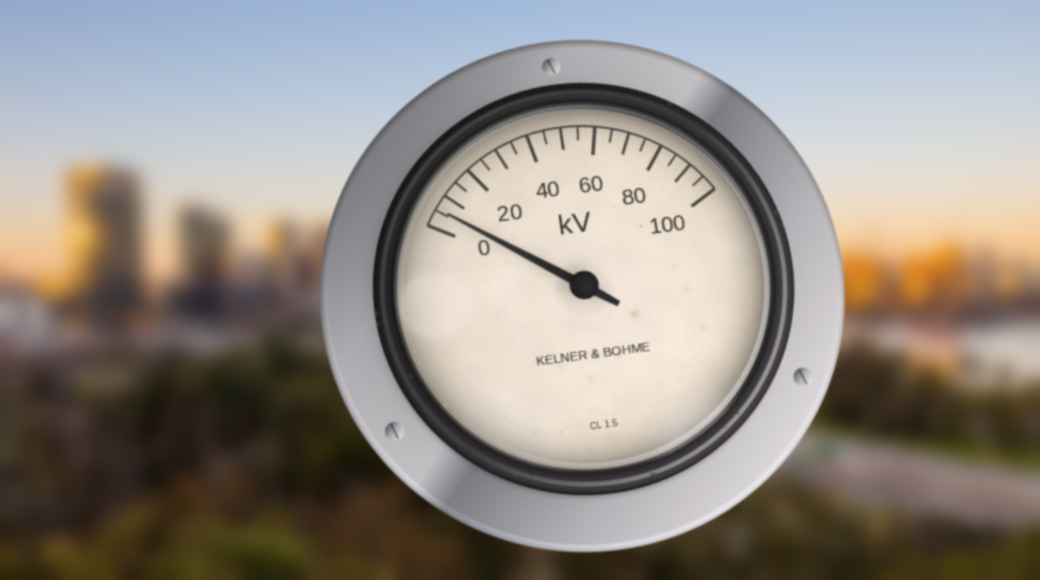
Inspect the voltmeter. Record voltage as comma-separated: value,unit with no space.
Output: 5,kV
